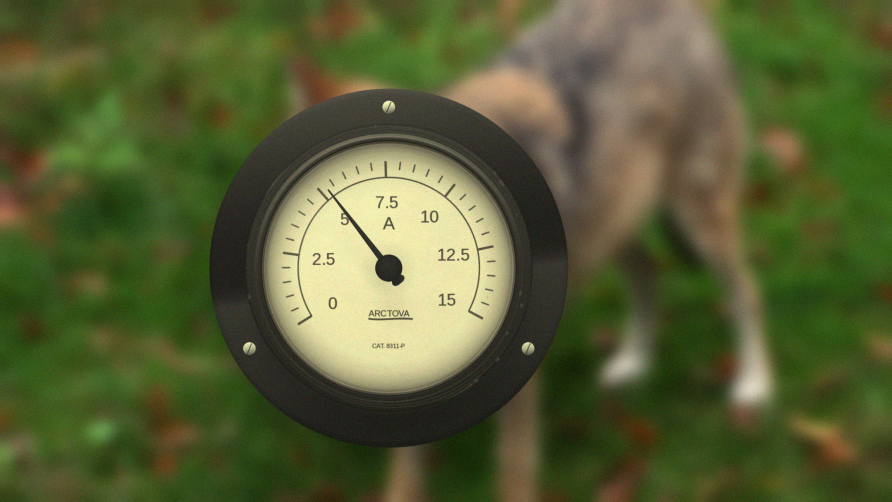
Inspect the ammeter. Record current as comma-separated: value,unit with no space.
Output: 5.25,A
